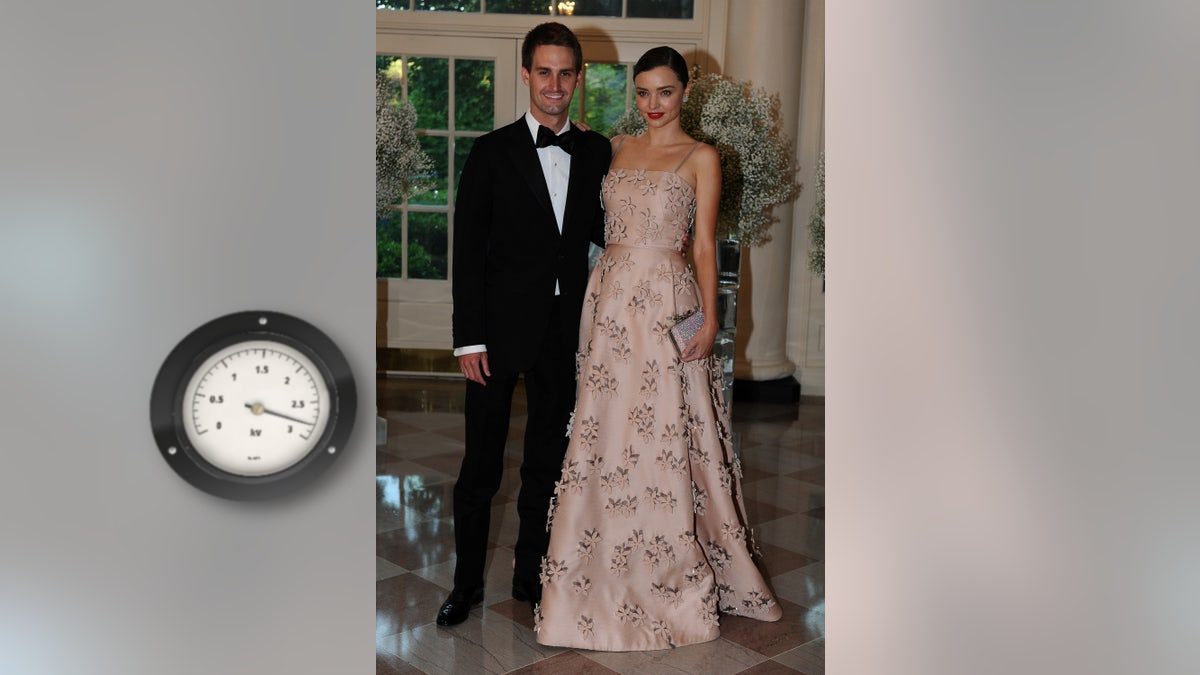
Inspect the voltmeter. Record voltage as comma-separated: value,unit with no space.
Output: 2.8,kV
